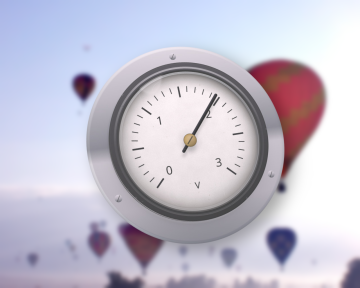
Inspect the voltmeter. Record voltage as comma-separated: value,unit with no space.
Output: 1.95,V
